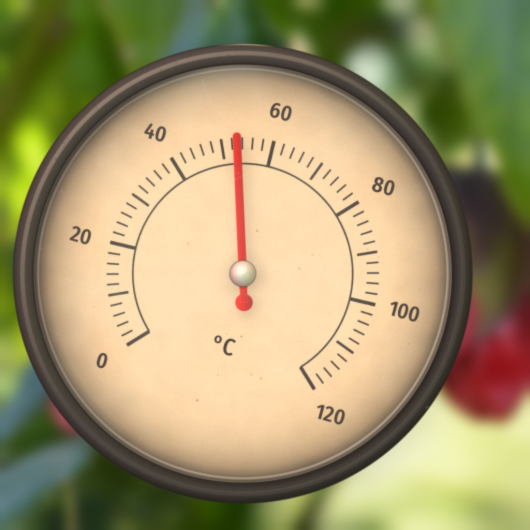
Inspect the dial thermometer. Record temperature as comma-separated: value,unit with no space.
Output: 53,°C
